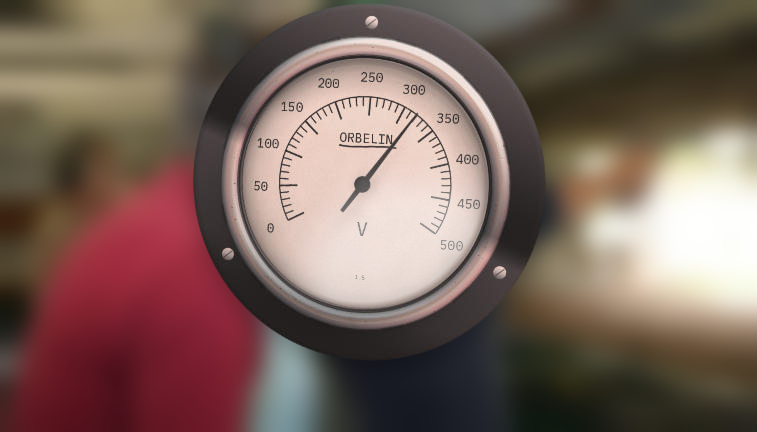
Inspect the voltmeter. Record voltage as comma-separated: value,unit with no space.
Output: 320,V
